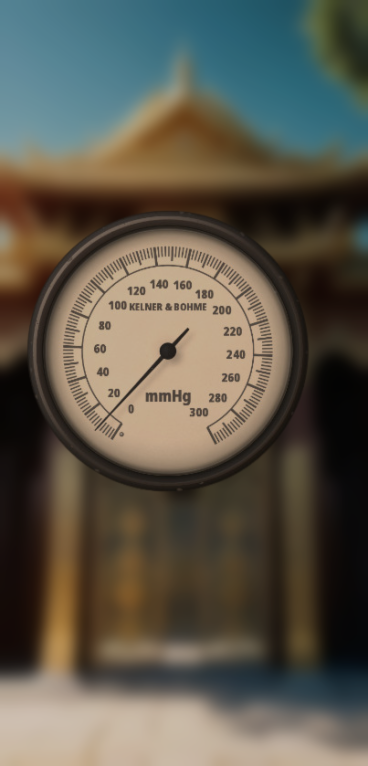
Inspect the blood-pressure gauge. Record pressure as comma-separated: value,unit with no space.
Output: 10,mmHg
